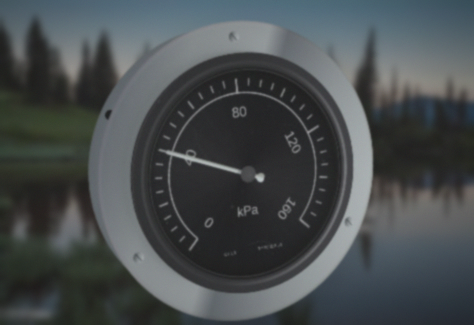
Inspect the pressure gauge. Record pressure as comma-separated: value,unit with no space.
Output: 40,kPa
